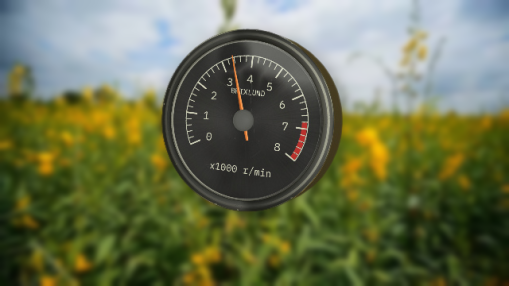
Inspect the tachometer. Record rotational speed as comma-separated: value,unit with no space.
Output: 3400,rpm
